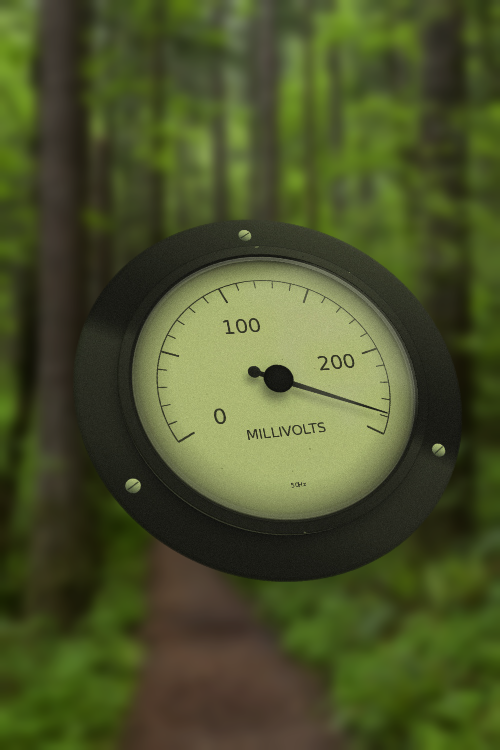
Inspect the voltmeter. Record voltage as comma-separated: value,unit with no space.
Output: 240,mV
